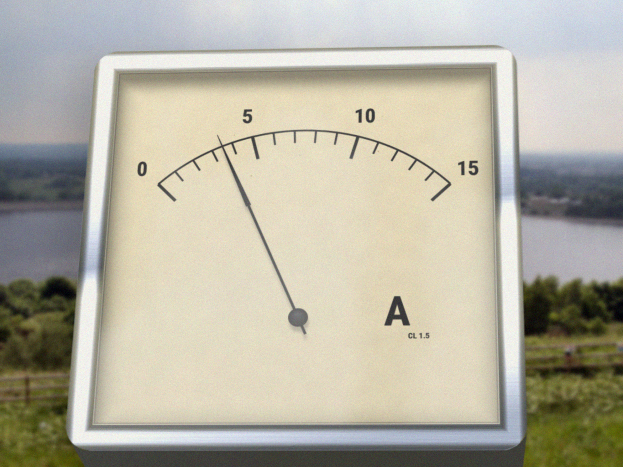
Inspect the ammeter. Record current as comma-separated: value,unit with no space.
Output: 3.5,A
